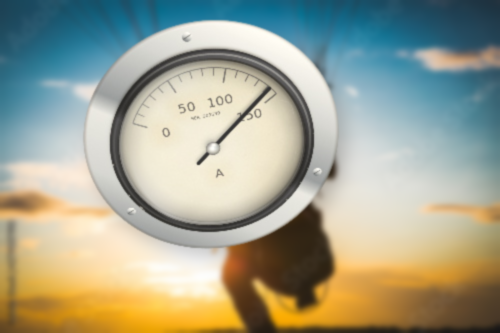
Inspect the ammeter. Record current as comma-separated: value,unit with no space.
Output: 140,A
